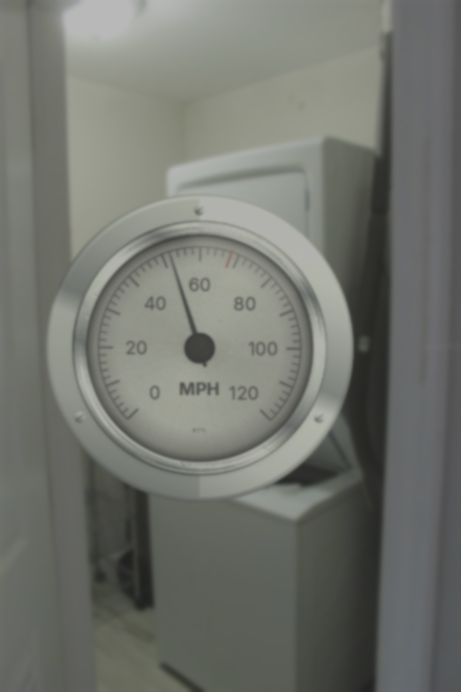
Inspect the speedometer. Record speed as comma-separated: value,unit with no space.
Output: 52,mph
